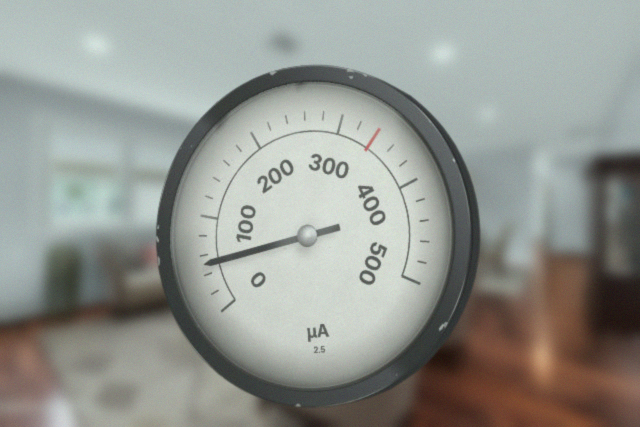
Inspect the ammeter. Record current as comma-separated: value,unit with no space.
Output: 50,µA
